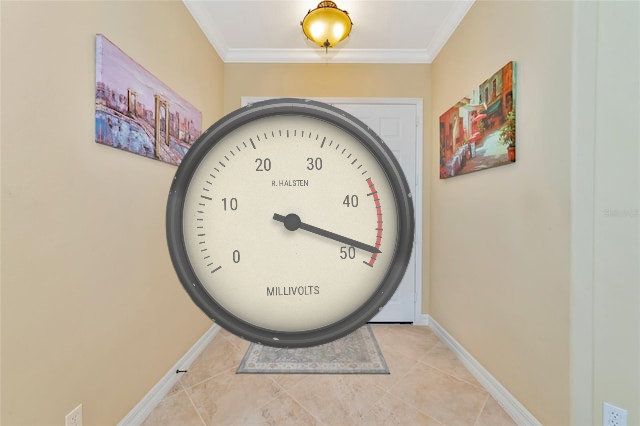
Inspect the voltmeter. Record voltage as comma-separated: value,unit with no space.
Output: 48,mV
